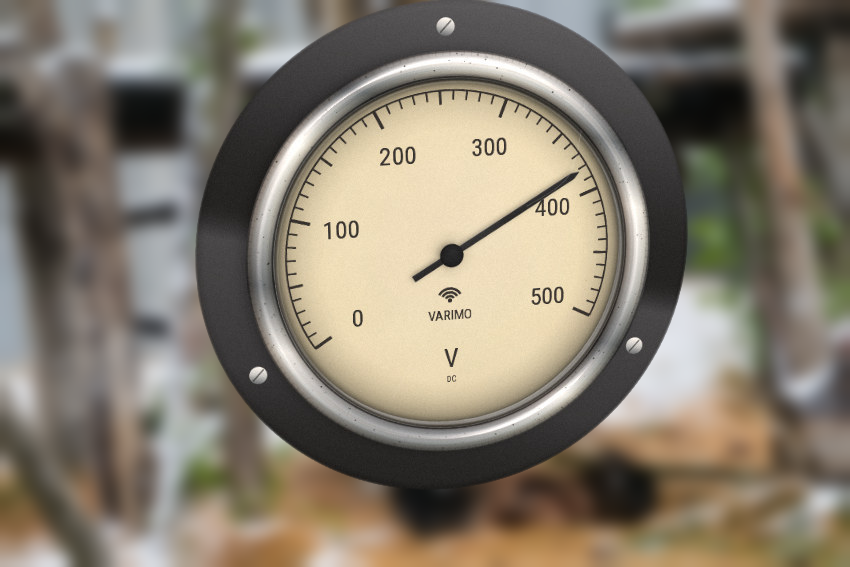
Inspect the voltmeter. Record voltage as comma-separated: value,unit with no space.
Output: 380,V
